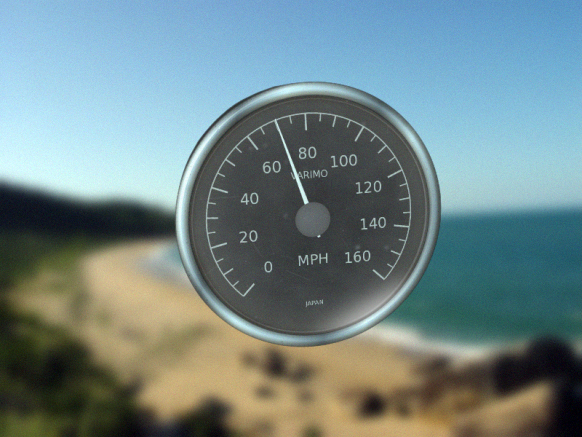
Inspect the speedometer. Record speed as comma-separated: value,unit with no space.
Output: 70,mph
